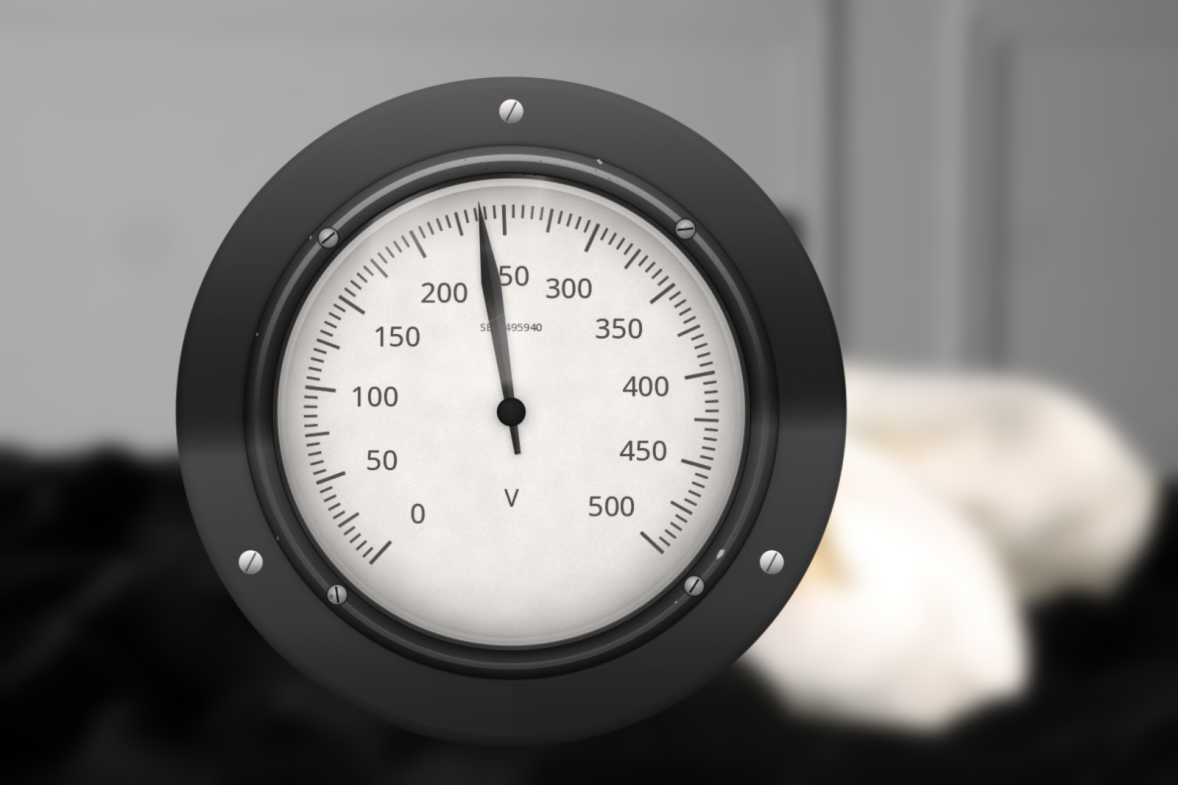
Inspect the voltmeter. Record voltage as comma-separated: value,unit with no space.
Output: 237.5,V
